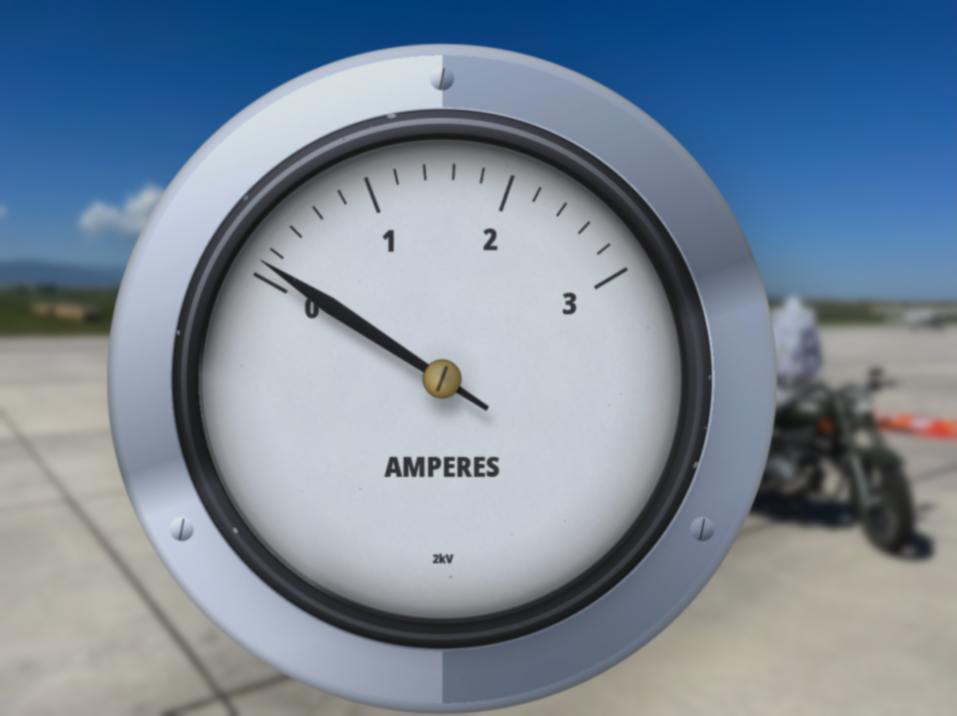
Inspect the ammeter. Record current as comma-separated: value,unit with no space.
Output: 0.1,A
